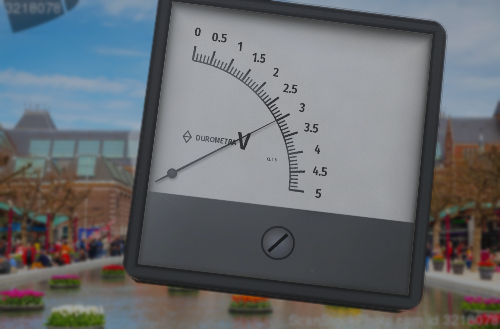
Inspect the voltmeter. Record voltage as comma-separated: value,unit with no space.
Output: 3,V
